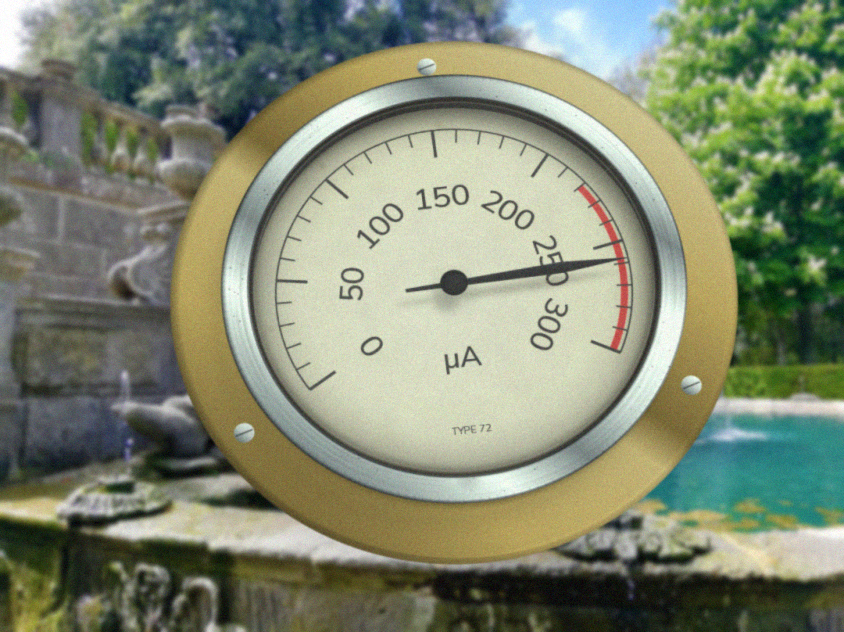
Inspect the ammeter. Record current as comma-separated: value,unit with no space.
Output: 260,µA
